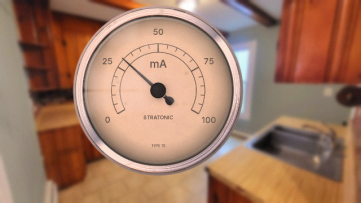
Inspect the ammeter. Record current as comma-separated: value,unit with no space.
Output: 30,mA
